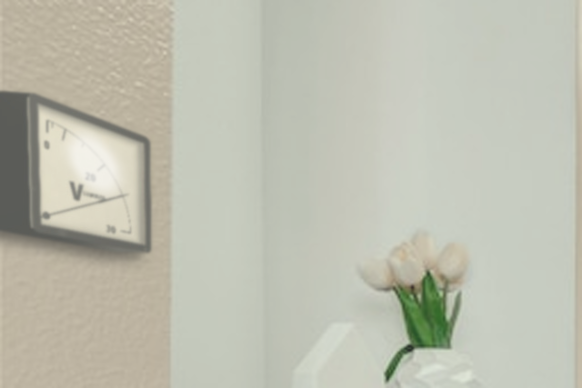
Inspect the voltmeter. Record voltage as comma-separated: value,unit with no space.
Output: 25,V
